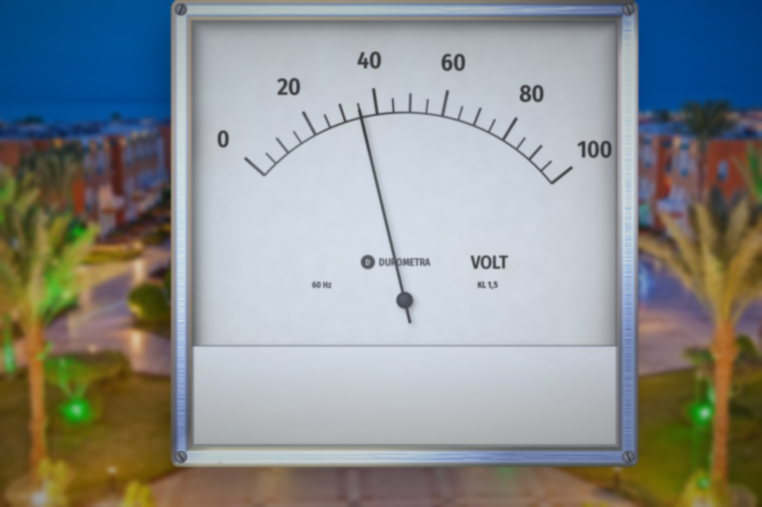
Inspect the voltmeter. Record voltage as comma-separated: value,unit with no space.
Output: 35,V
